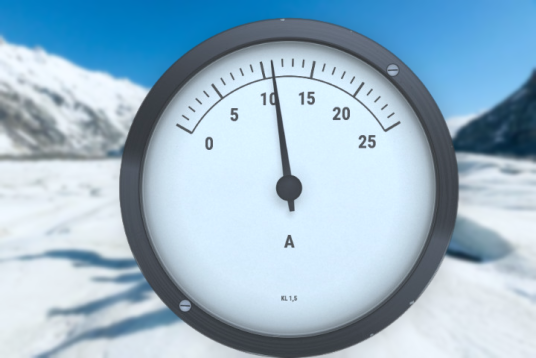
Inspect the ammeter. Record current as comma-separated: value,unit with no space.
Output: 11,A
